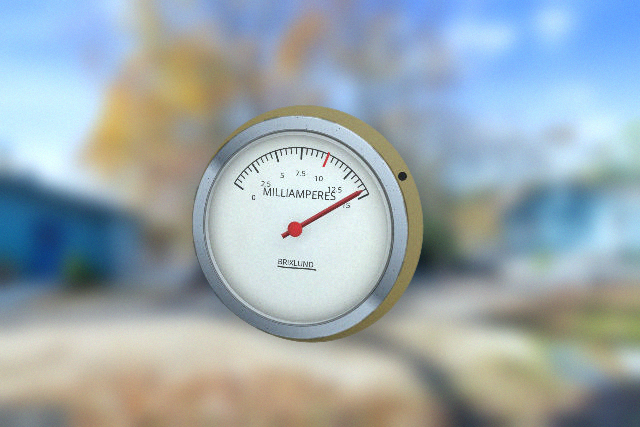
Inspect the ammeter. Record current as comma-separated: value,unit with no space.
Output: 14.5,mA
